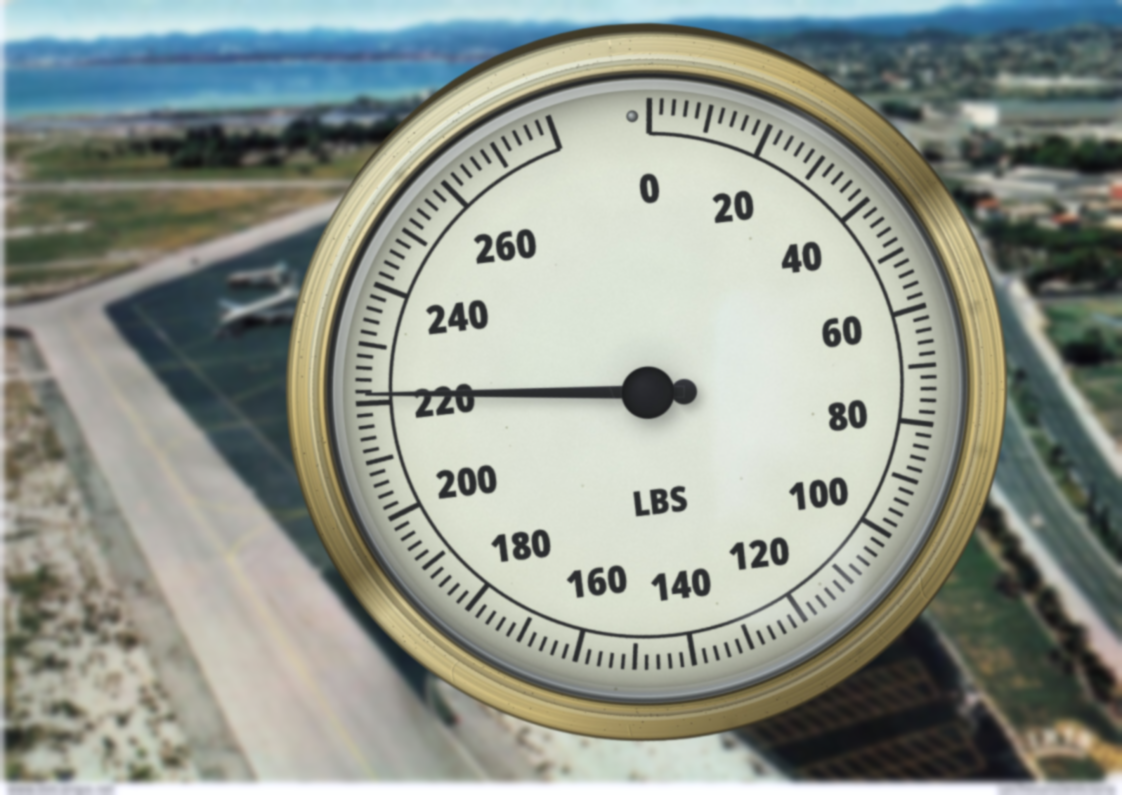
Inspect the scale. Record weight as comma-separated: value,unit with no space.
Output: 222,lb
